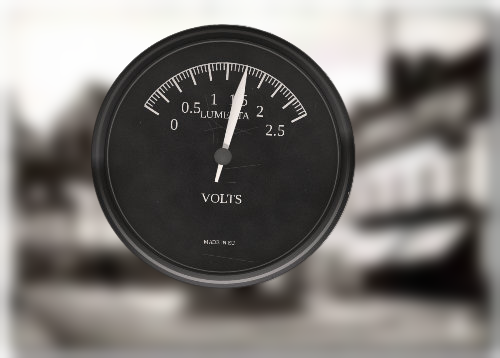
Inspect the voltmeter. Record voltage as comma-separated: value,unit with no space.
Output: 1.5,V
